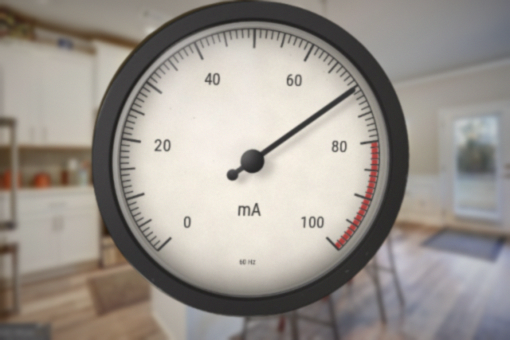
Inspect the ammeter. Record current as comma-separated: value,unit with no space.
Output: 70,mA
